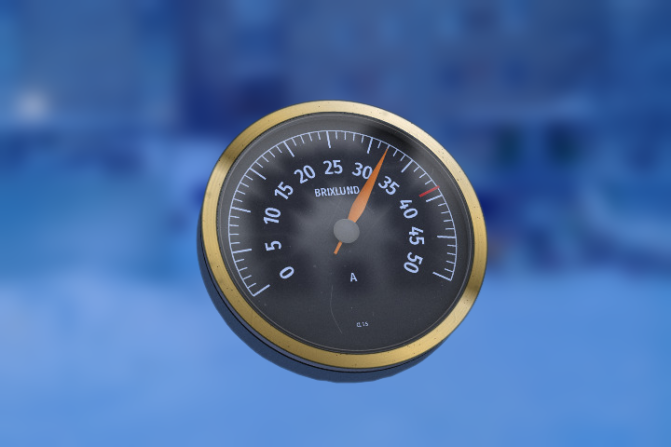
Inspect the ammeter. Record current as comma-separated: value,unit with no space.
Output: 32,A
